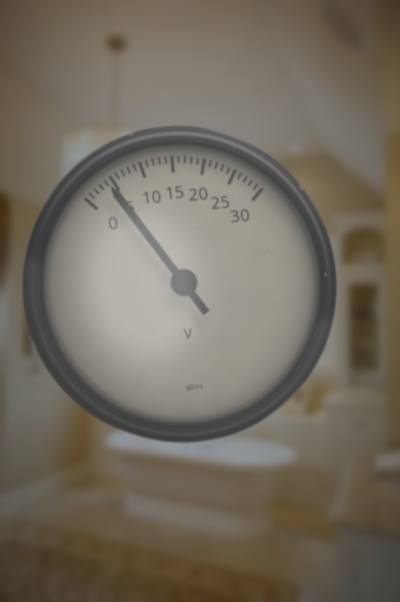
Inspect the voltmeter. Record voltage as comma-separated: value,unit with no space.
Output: 4,V
